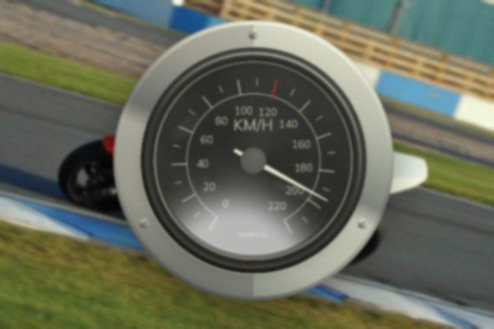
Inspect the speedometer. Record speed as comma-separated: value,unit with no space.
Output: 195,km/h
